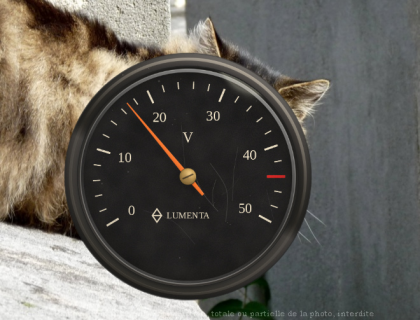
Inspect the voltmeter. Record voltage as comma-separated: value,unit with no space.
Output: 17,V
